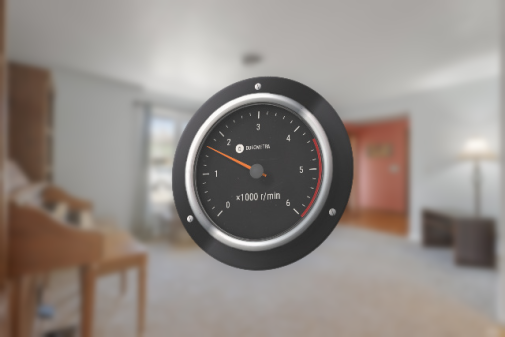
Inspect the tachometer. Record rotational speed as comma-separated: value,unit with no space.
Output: 1600,rpm
